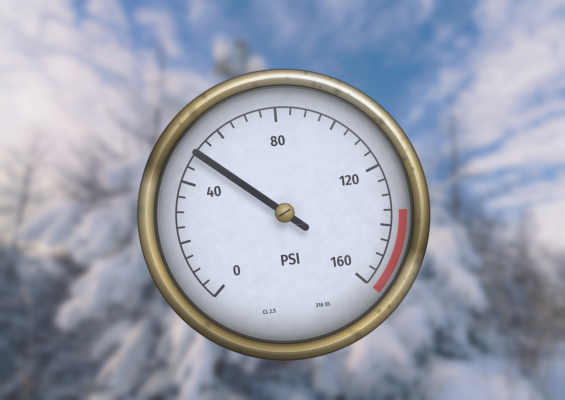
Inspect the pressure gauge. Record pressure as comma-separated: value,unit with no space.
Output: 50,psi
